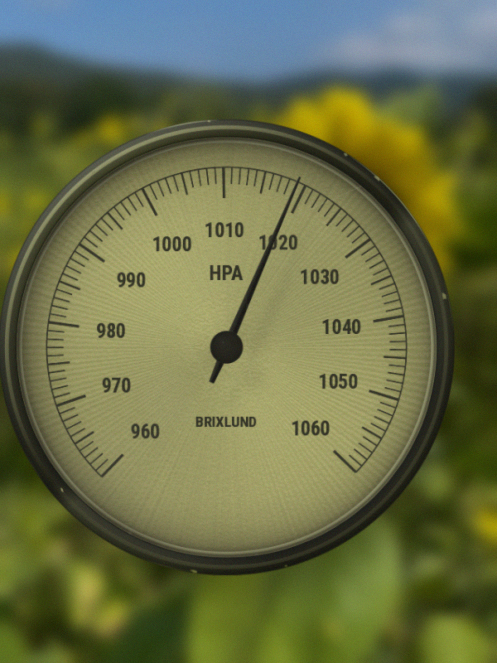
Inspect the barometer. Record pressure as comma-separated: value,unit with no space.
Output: 1019,hPa
